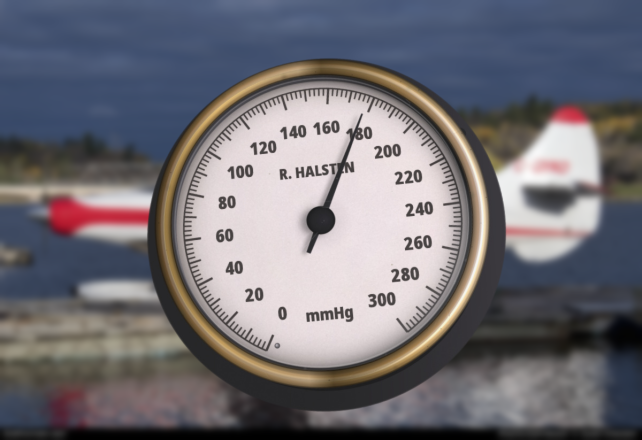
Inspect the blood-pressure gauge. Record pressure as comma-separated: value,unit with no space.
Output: 178,mmHg
